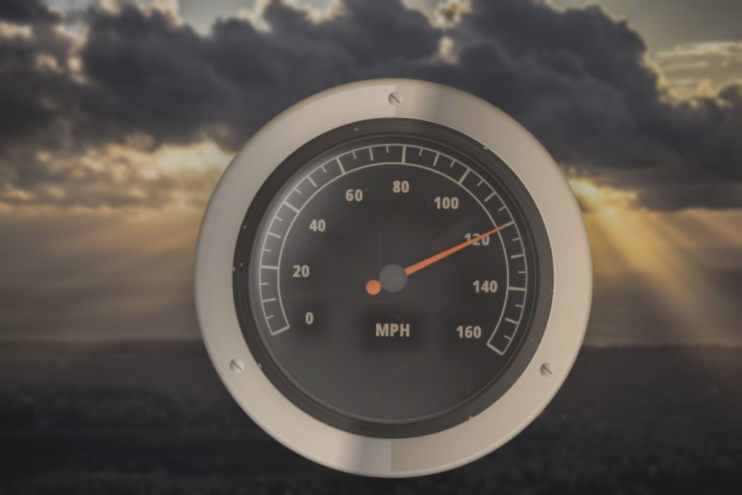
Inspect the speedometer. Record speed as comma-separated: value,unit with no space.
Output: 120,mph
